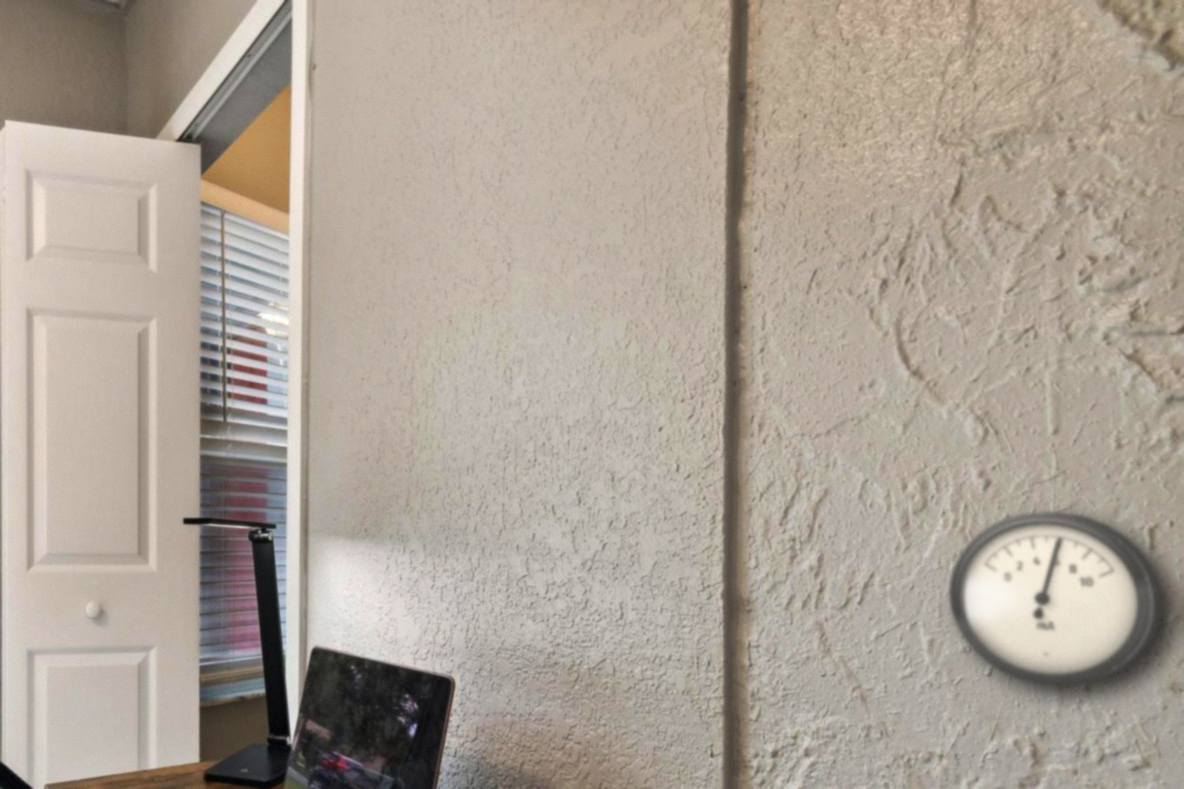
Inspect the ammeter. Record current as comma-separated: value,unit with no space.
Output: 6,mA
